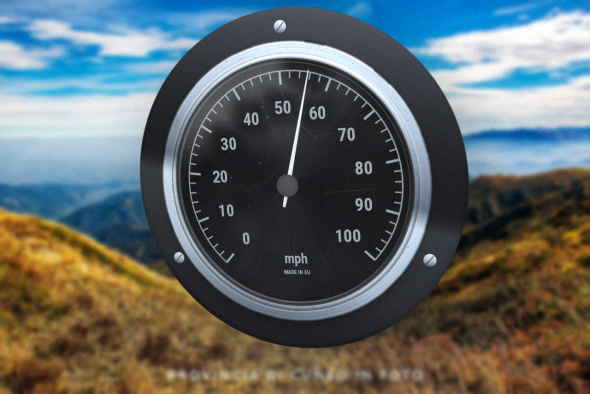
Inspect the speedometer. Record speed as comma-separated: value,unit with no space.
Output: 56,mph
